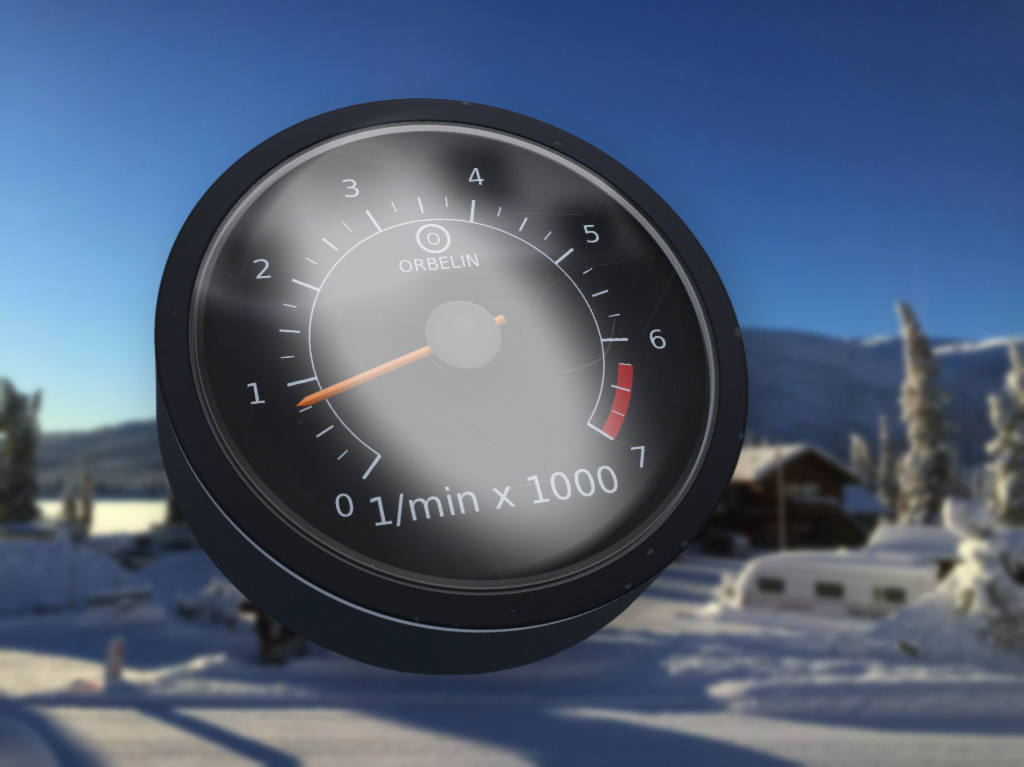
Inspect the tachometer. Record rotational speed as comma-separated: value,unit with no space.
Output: 750,rpm
